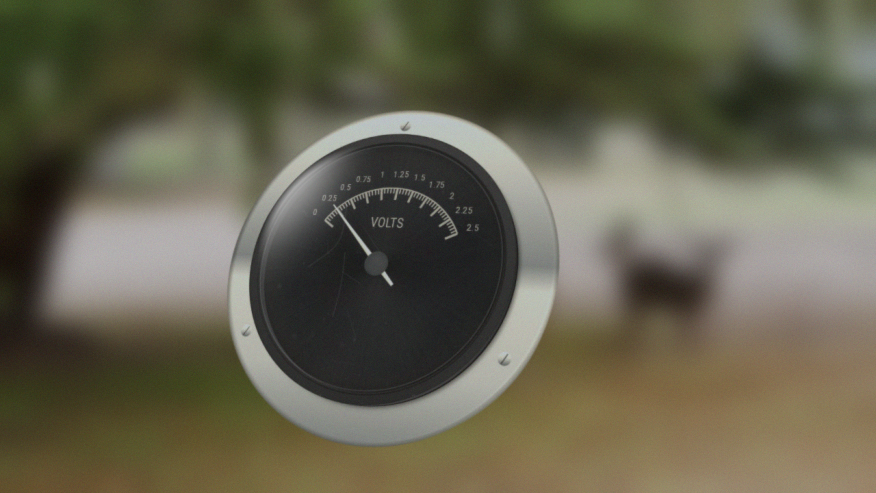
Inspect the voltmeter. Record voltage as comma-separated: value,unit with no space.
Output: 0.25,V
